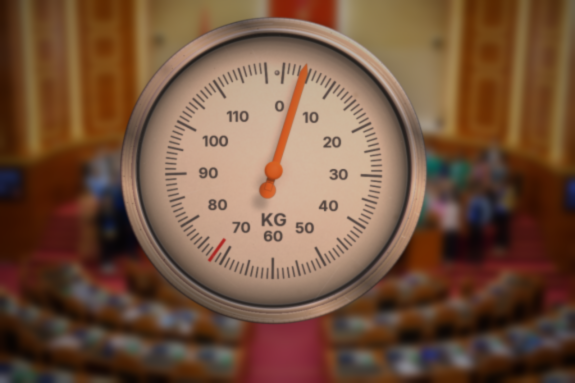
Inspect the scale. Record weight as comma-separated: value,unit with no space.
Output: 4,kg
